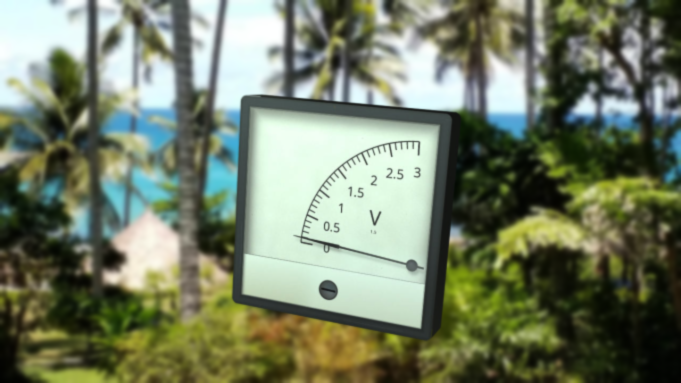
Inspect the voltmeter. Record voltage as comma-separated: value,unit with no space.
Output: 0.1,V
